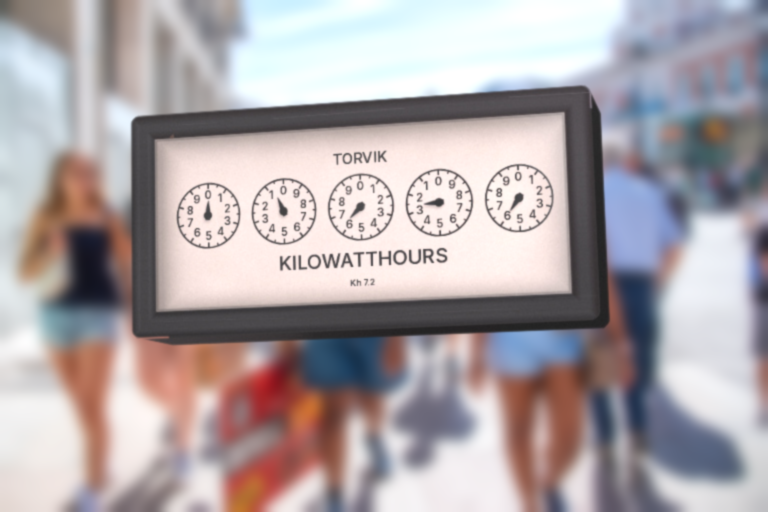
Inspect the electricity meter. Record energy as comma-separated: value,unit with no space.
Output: 626,kWh
